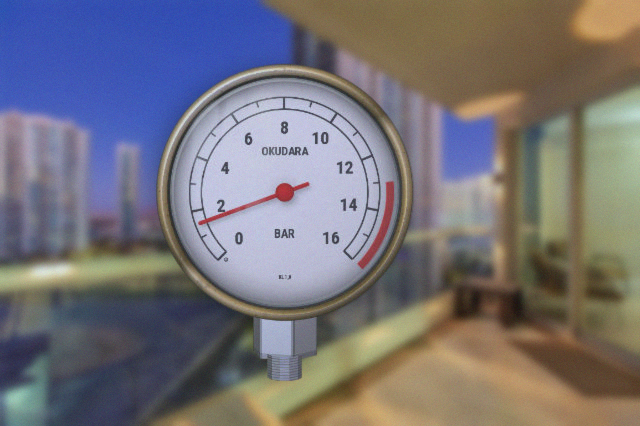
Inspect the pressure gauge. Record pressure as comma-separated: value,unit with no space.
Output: 1.5,bar
